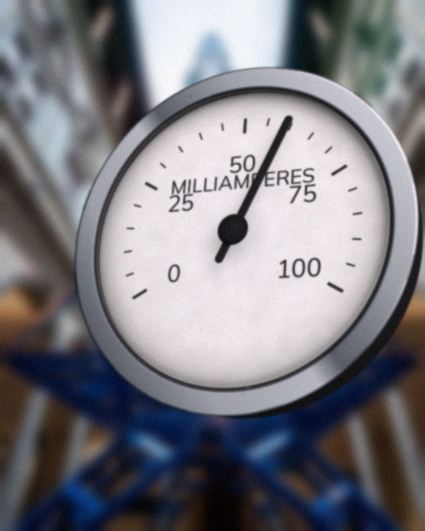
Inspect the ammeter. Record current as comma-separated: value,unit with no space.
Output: 60,mA
